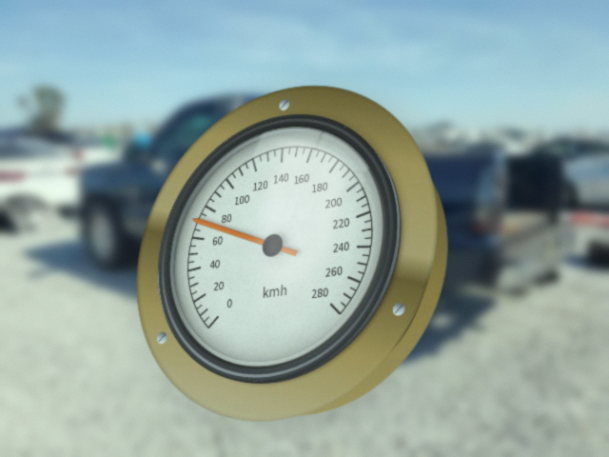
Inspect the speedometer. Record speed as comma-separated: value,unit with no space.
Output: 70,km/h
